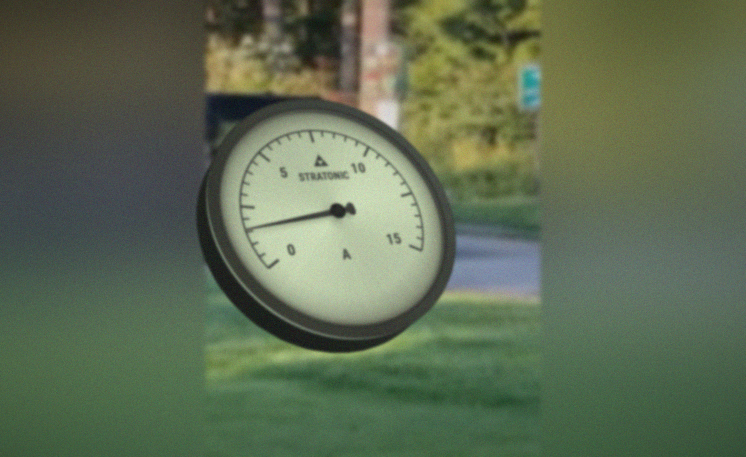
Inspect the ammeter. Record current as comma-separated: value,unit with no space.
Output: 1.5,A
